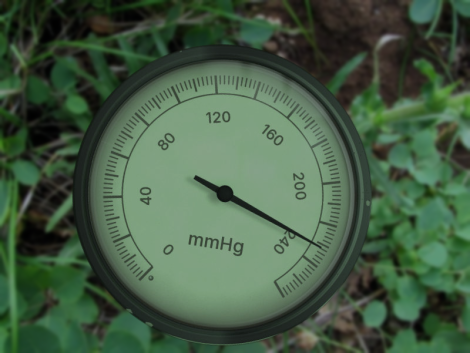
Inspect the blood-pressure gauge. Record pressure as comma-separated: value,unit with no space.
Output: 232,mmHg
